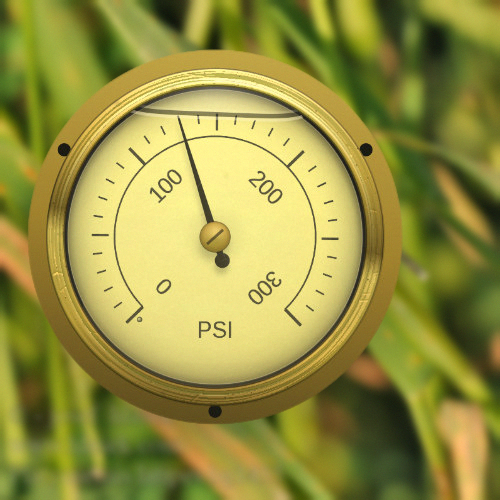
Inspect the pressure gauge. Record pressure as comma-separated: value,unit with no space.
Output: 130,psi
